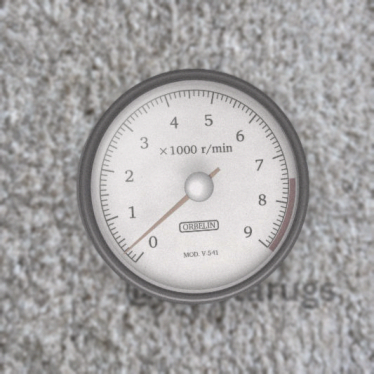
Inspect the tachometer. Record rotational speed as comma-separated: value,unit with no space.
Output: 300,rpm
